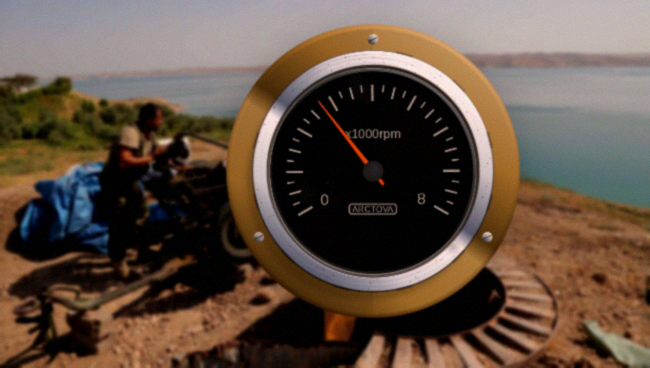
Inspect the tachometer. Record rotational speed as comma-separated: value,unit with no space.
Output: 2750,rpm
